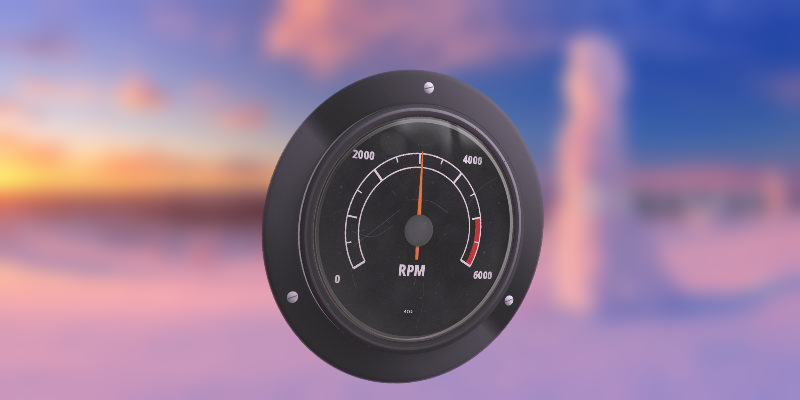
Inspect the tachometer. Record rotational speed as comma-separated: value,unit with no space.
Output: 3000,rpm
